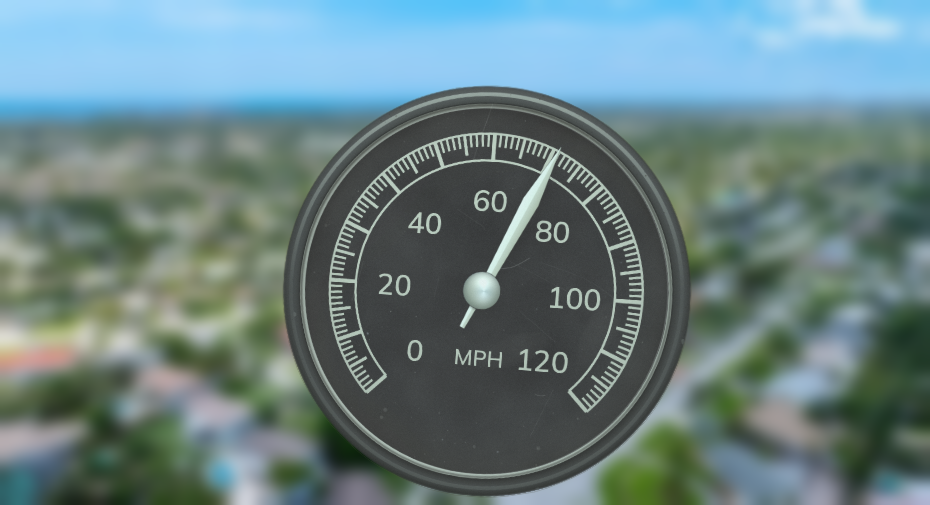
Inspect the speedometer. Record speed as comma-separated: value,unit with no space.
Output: 71,mph
